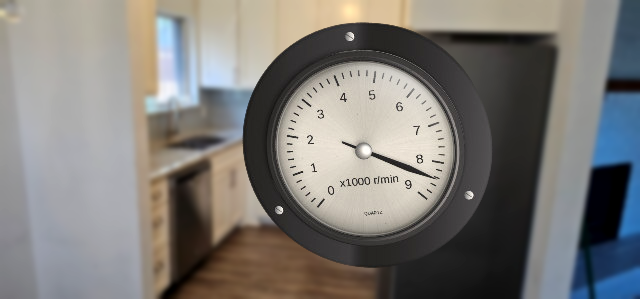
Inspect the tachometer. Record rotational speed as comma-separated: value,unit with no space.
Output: 8400,rpm
